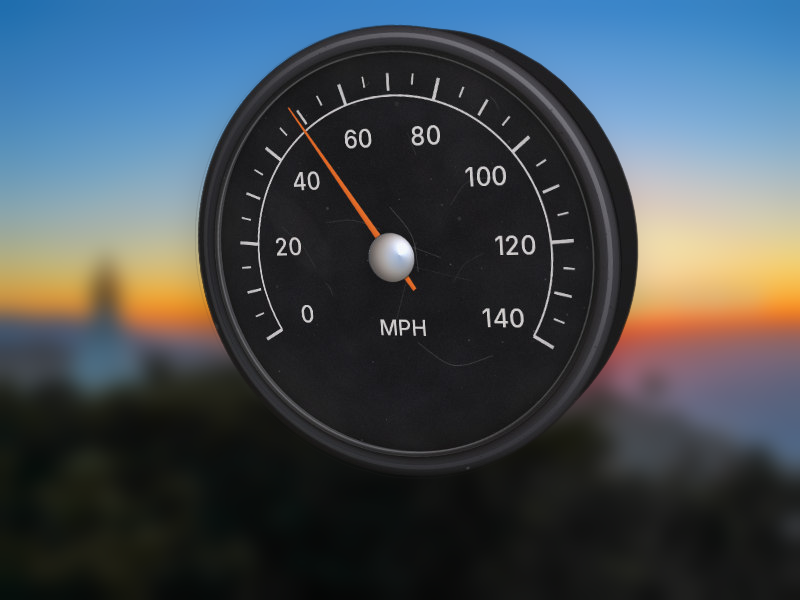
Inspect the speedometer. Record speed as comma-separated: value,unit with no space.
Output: 50,mph
